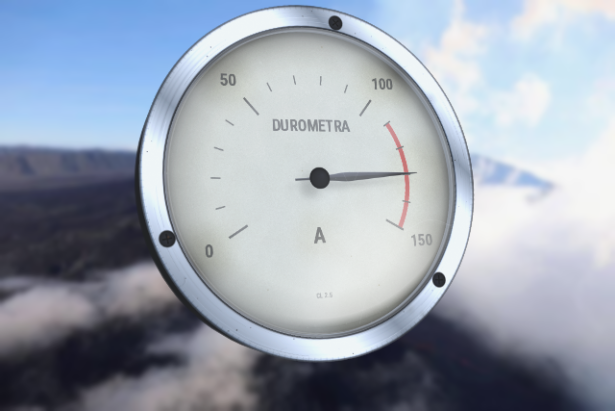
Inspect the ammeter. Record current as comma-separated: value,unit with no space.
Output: 130,A
